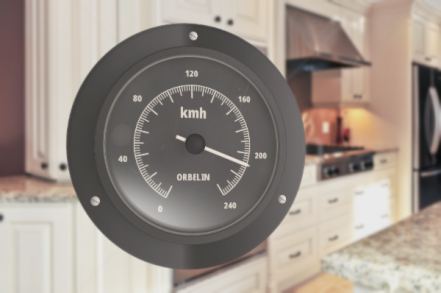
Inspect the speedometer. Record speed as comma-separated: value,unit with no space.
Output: 210,km/h
